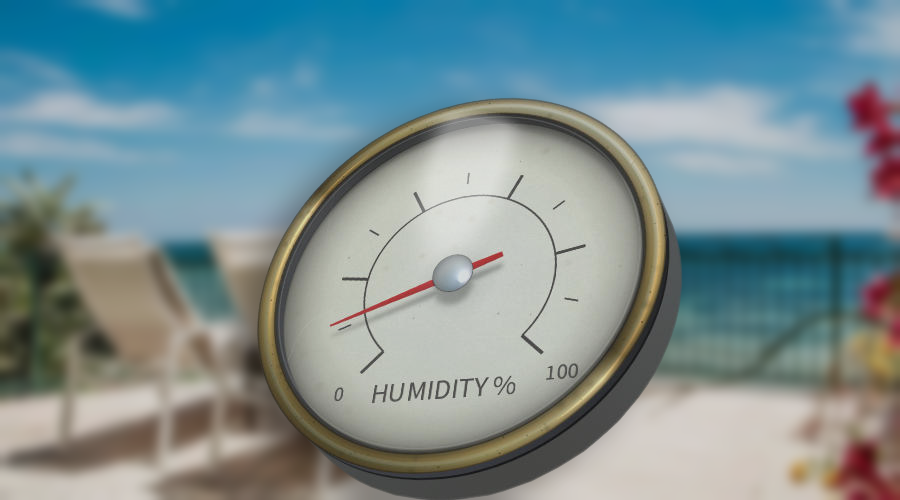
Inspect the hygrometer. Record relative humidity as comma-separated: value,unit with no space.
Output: 10,%
